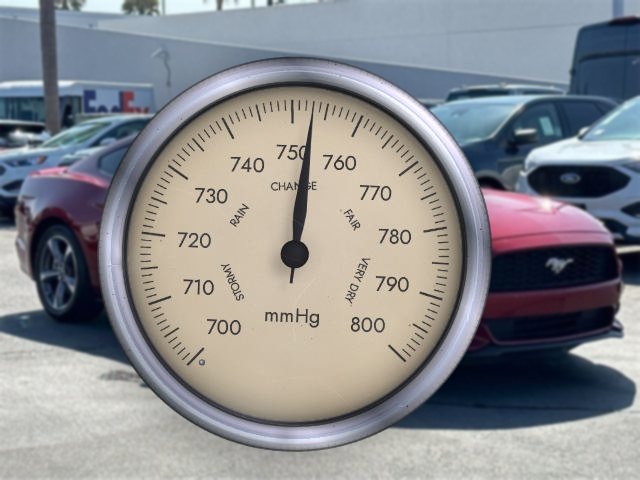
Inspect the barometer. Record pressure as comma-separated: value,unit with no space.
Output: 753,mmHg
